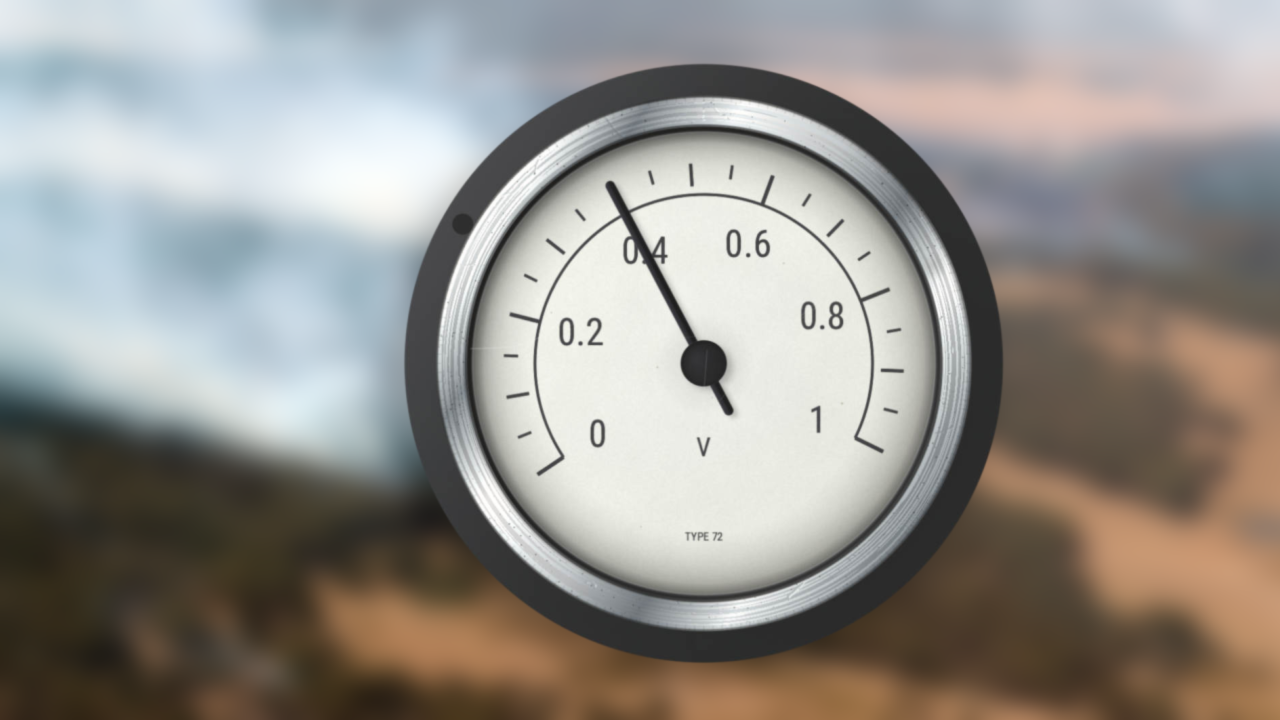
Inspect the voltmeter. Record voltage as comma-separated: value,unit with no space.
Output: 0.4,V
